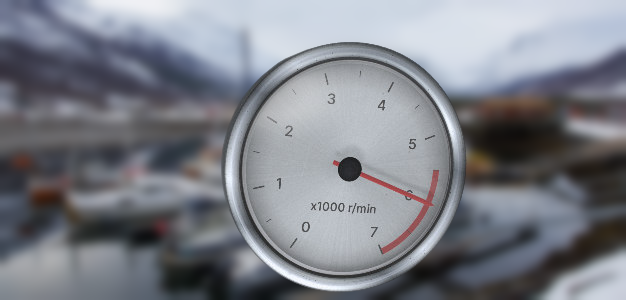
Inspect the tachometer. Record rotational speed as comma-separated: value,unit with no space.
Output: 6000,rpm
